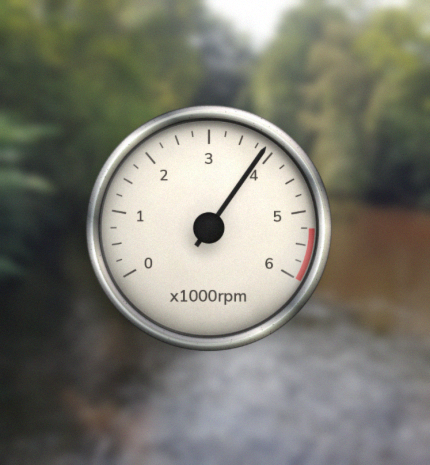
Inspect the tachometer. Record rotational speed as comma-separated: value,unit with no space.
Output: 3875,rpm
